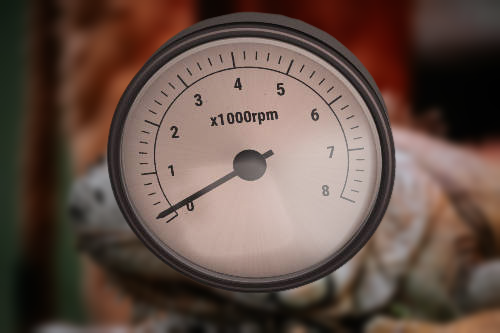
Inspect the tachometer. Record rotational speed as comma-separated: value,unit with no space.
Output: 200,rpm
